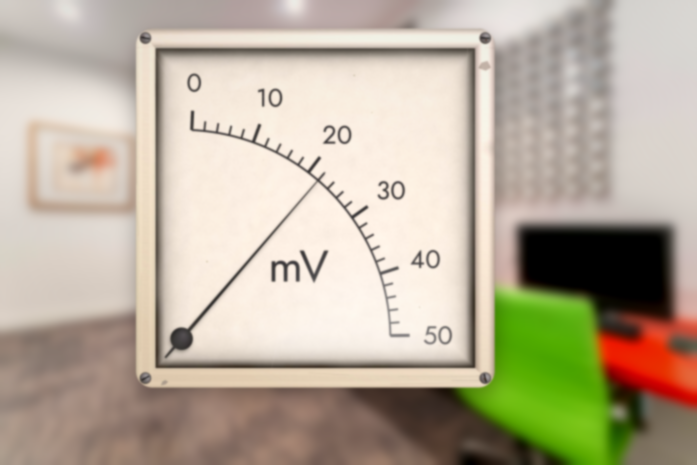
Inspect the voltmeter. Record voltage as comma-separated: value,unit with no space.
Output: 22,mV
